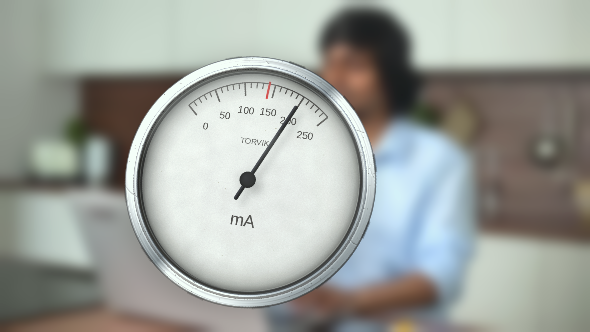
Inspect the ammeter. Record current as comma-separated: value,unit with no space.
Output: 200,mA
